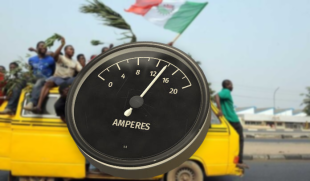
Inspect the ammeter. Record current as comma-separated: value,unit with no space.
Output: 14,A
